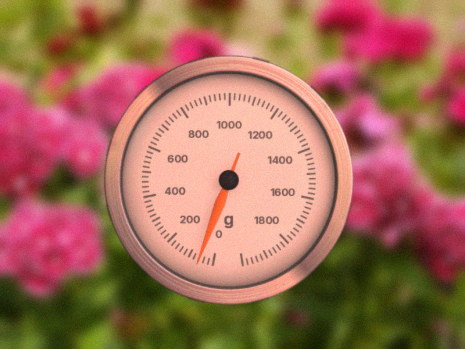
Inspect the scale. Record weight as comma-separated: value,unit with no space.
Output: 60,g
